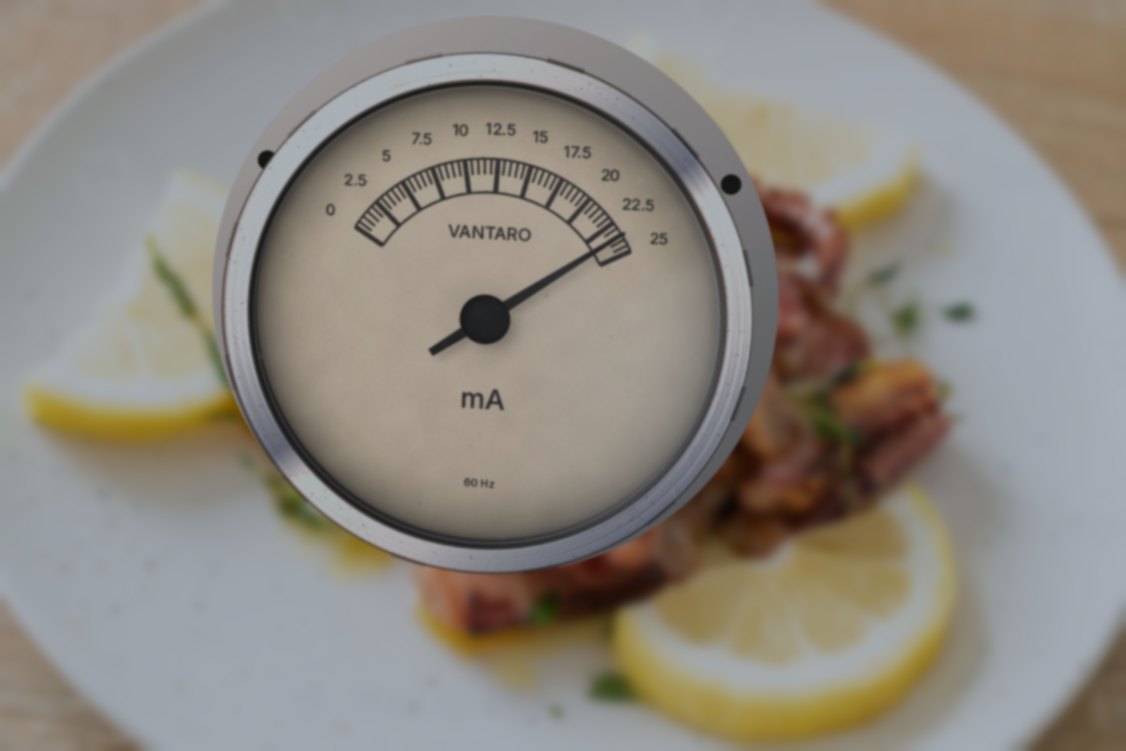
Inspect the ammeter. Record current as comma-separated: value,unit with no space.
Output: 23.5,mA
